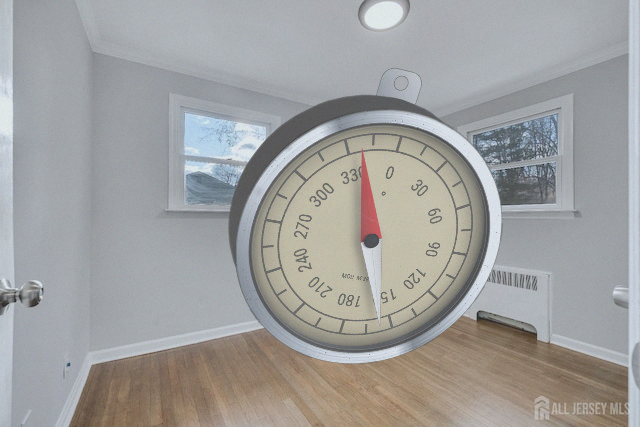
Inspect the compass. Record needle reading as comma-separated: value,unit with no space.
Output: 337.5,°
